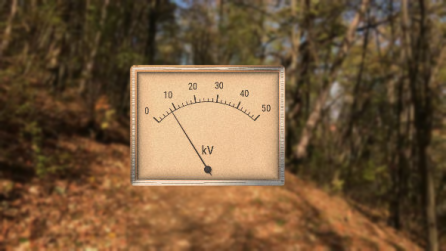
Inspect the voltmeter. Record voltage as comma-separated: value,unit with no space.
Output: 8,kV
